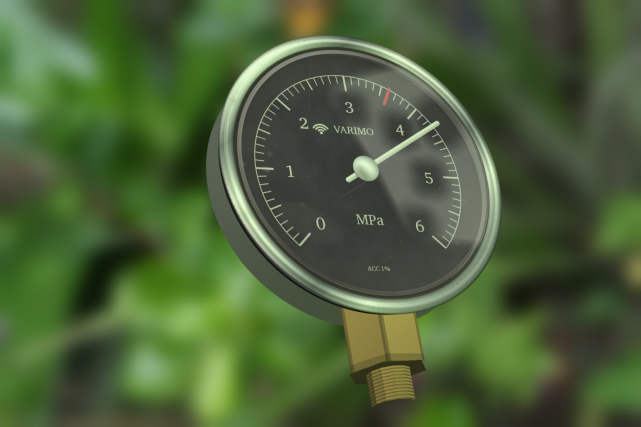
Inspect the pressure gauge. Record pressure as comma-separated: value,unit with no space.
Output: 4.3,MPa
